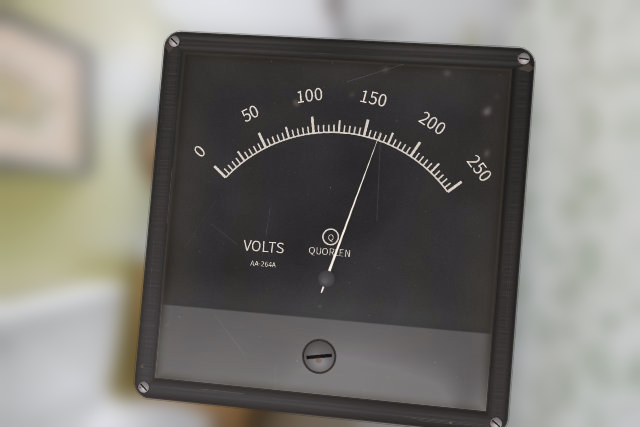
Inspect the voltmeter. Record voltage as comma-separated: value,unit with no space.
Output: 165,V
